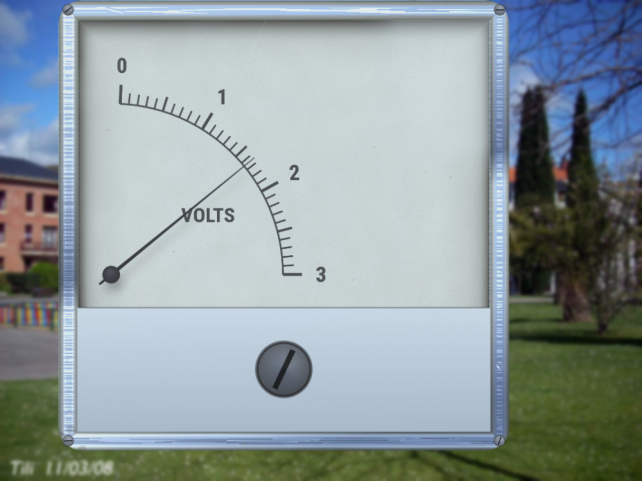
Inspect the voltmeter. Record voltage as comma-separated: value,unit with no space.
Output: 1.65,V
